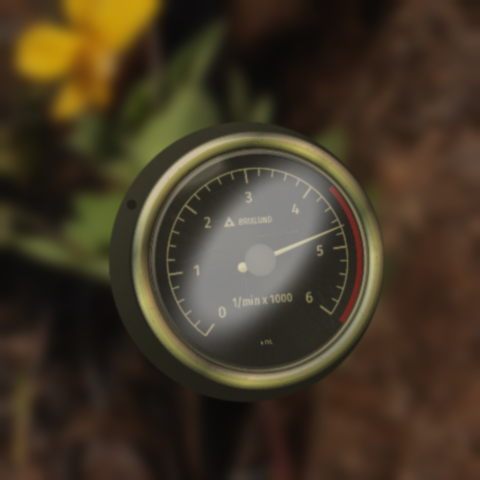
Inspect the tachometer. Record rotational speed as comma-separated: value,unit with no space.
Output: 4700,rpm
